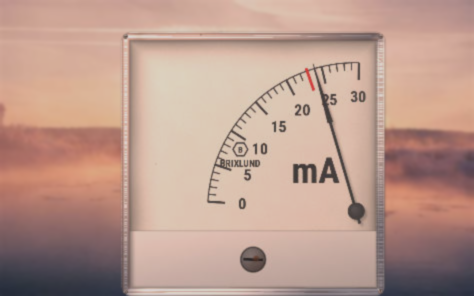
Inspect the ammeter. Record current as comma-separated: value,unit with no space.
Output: 24,mA
